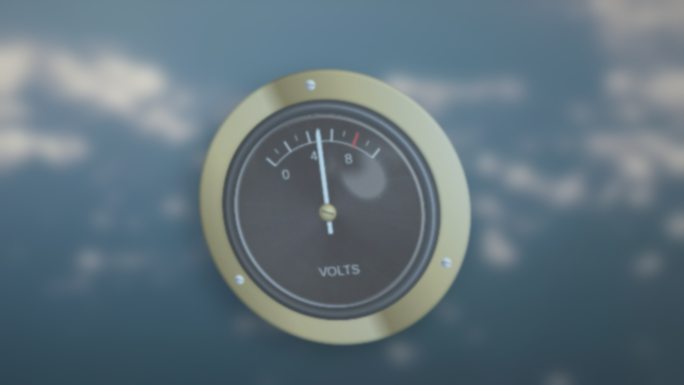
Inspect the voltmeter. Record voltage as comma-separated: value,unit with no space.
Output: 5,V
